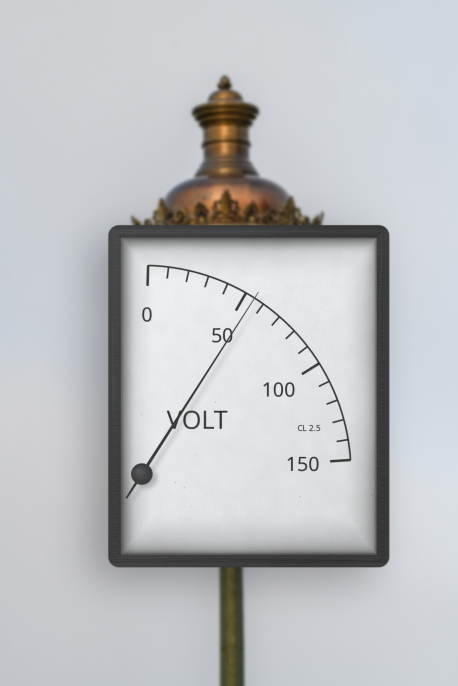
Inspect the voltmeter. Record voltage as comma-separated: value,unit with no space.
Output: 55,V
